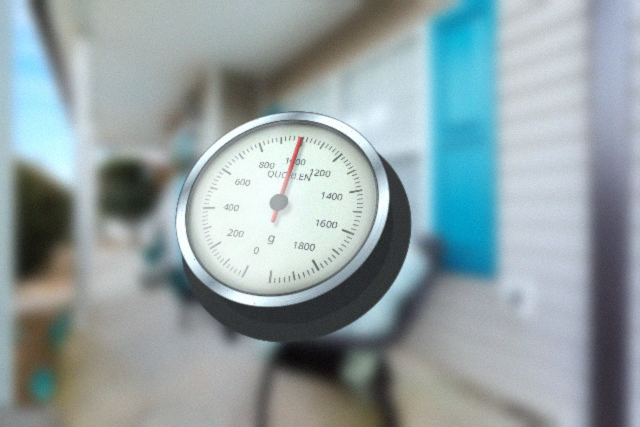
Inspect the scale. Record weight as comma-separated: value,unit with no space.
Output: 1000,g
